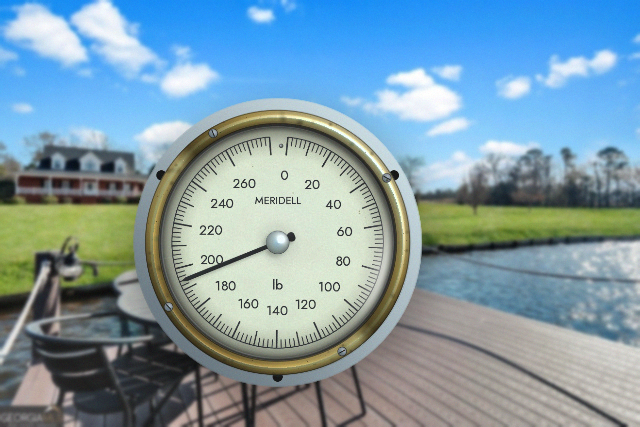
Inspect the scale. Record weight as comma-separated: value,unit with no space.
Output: 194,lb
